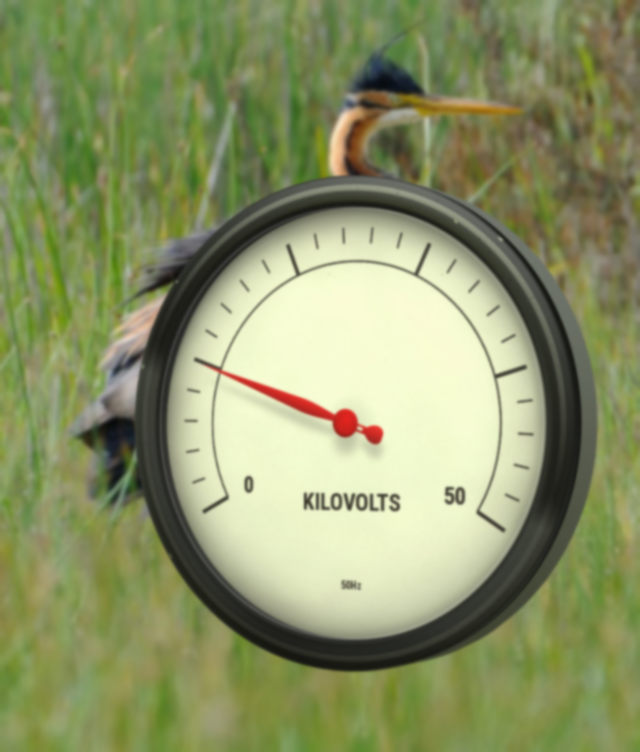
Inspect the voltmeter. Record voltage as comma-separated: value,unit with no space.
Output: 10,kV
